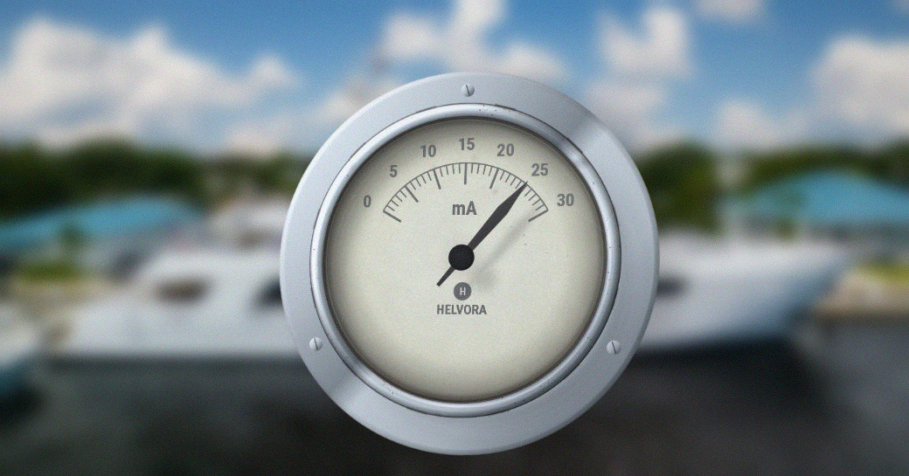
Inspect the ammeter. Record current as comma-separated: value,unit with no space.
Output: 25,mA
